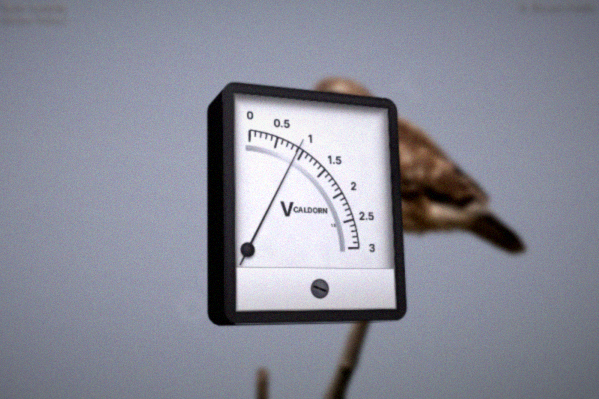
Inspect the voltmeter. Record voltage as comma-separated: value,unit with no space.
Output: 0.9,V
